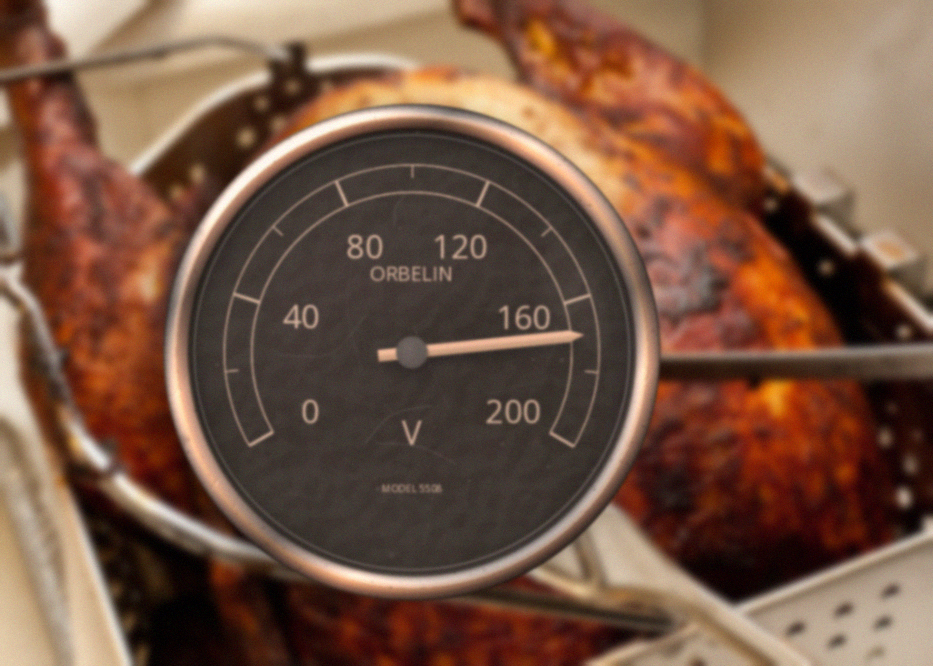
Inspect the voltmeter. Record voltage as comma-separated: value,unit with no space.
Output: 170,V
